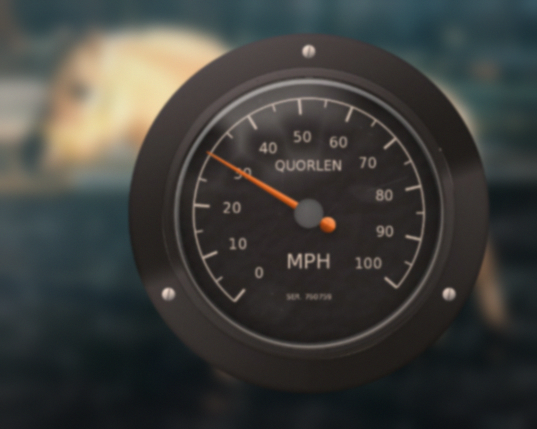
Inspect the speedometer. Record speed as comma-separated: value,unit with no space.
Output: 30,mph
